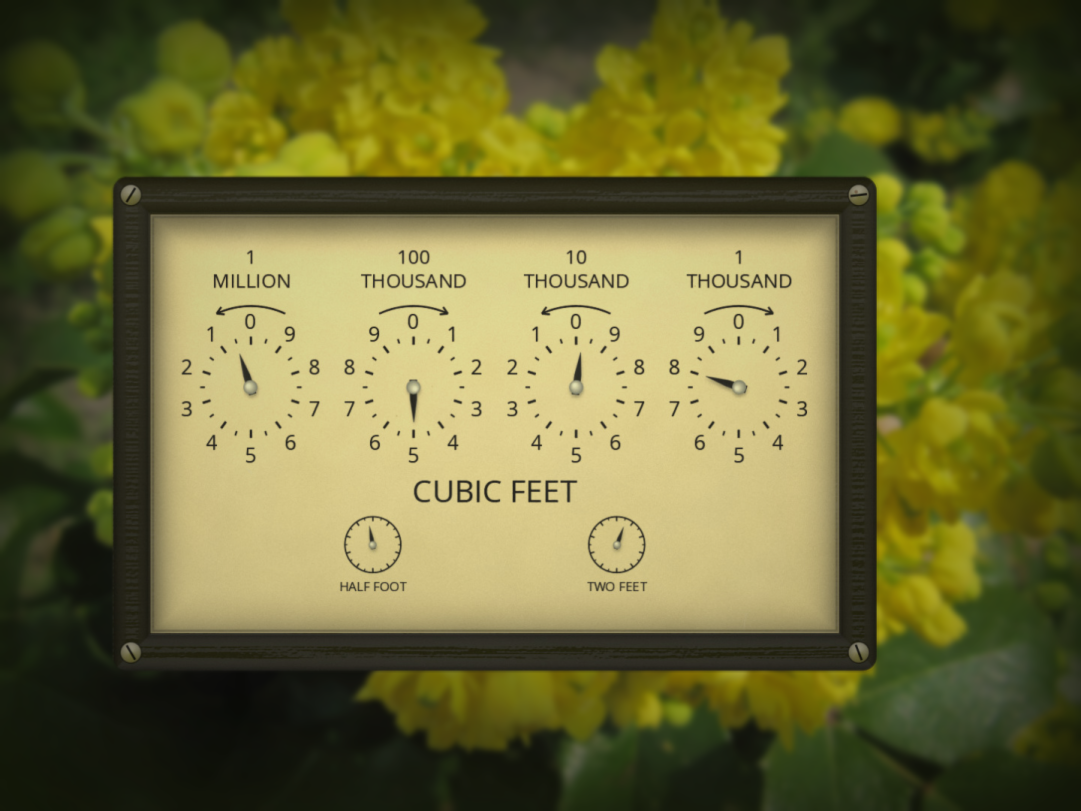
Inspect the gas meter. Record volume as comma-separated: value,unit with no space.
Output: 49800,ft³
